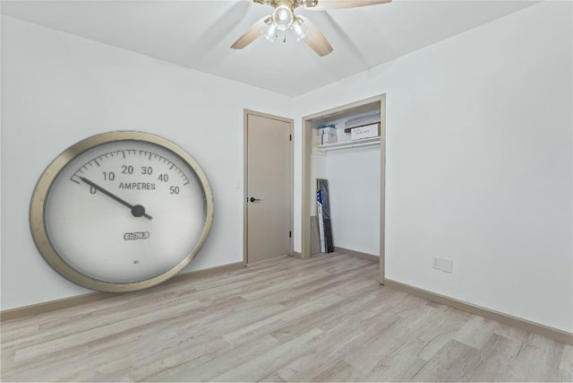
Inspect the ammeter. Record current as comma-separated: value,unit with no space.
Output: 2,A
